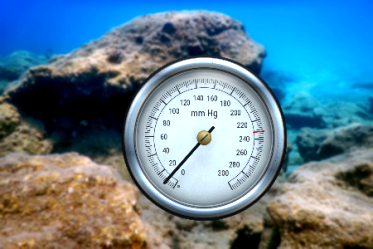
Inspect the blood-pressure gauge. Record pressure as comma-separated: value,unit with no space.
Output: 10,mmHg
